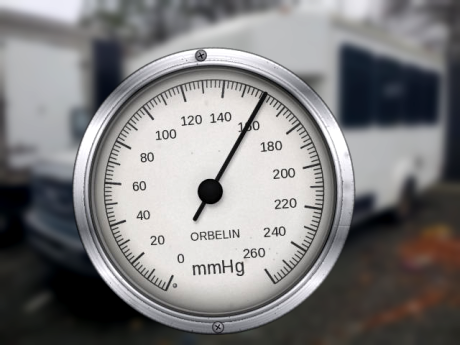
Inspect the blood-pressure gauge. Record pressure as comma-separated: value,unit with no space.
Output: 160,mmHg
